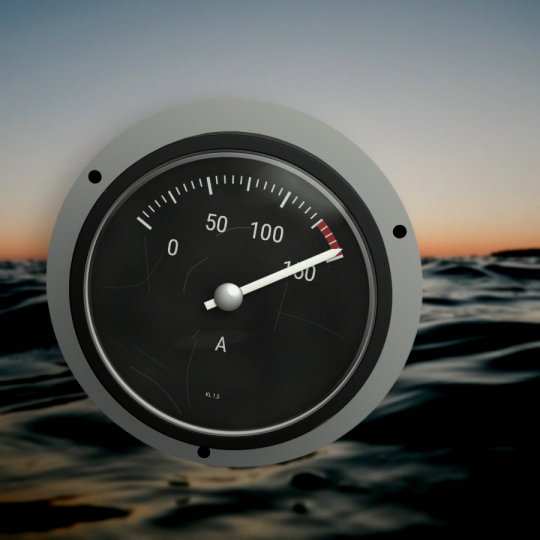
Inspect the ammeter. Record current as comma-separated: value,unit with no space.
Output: 145,A
